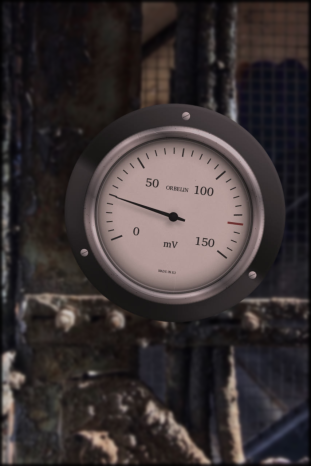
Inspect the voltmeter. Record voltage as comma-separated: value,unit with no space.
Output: 25,mV
